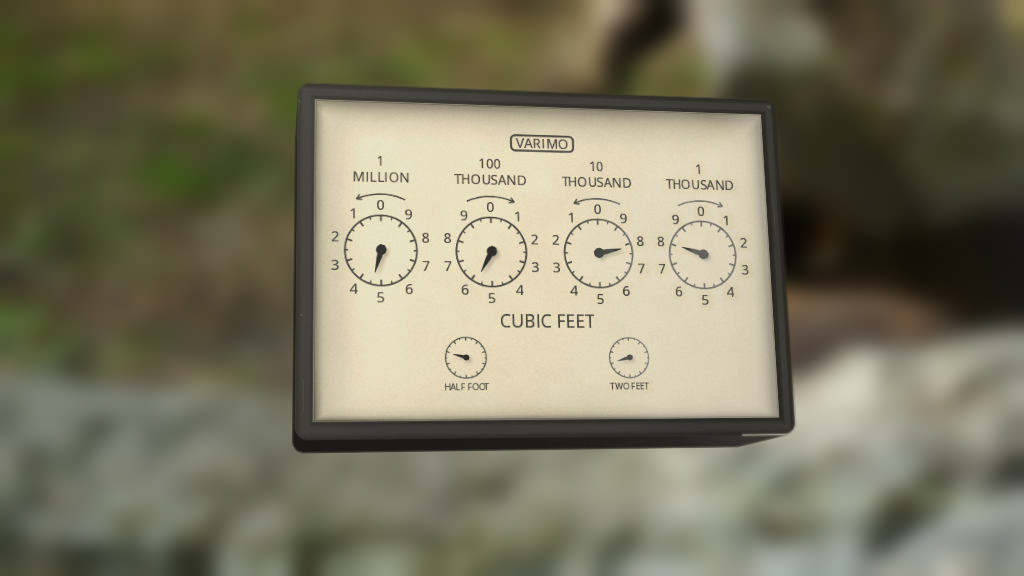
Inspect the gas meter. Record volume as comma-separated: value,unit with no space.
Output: 457800,ft³
